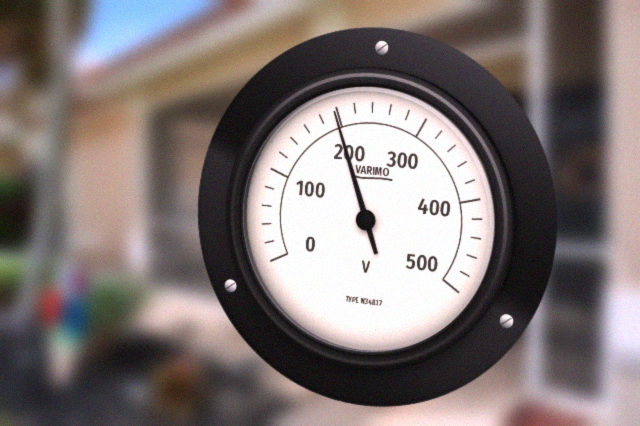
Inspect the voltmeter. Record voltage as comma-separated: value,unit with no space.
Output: 200,V
